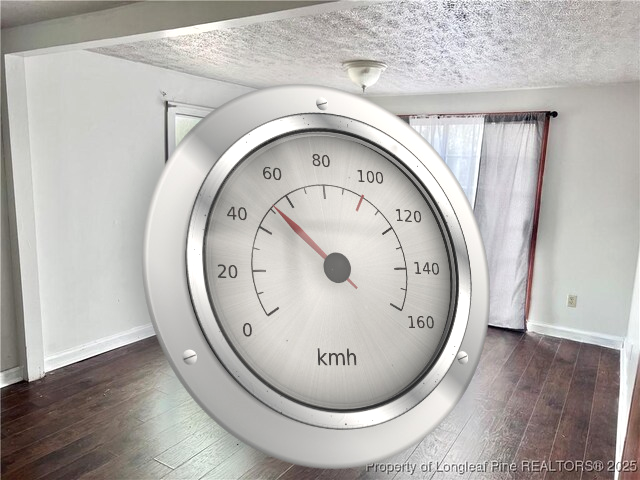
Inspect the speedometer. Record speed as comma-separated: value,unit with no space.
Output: 50,km/h
